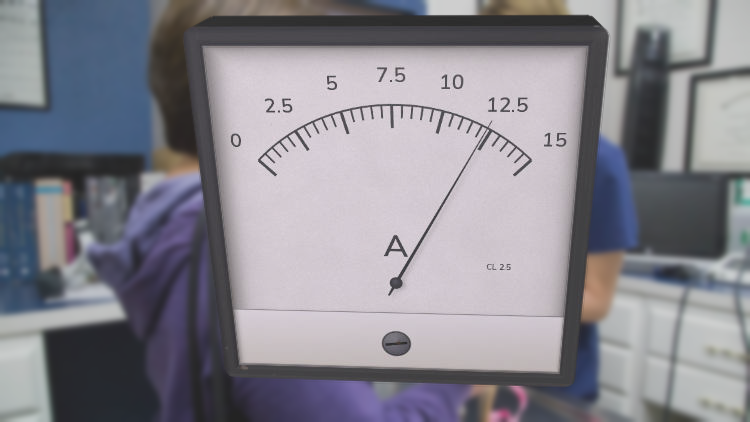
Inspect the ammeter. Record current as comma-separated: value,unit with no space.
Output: 12.25,A
